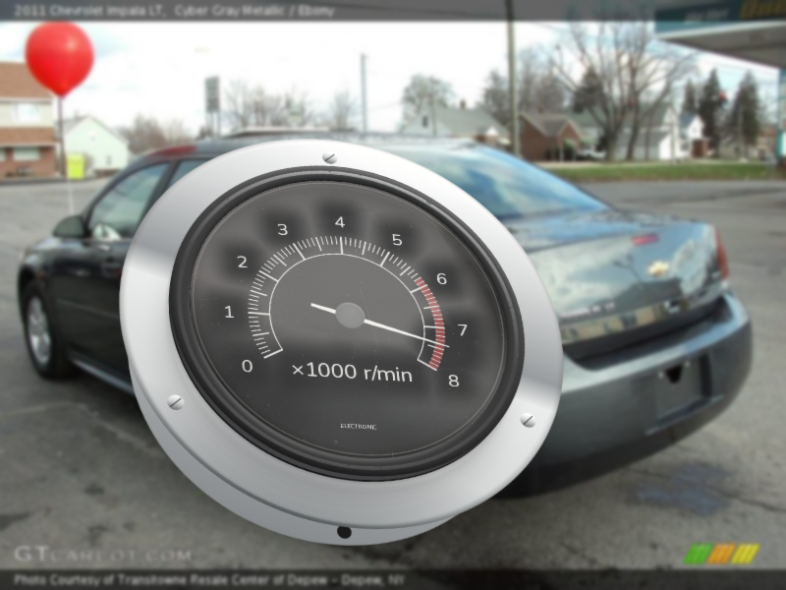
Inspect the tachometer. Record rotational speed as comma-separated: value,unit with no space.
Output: 7500,rpm
